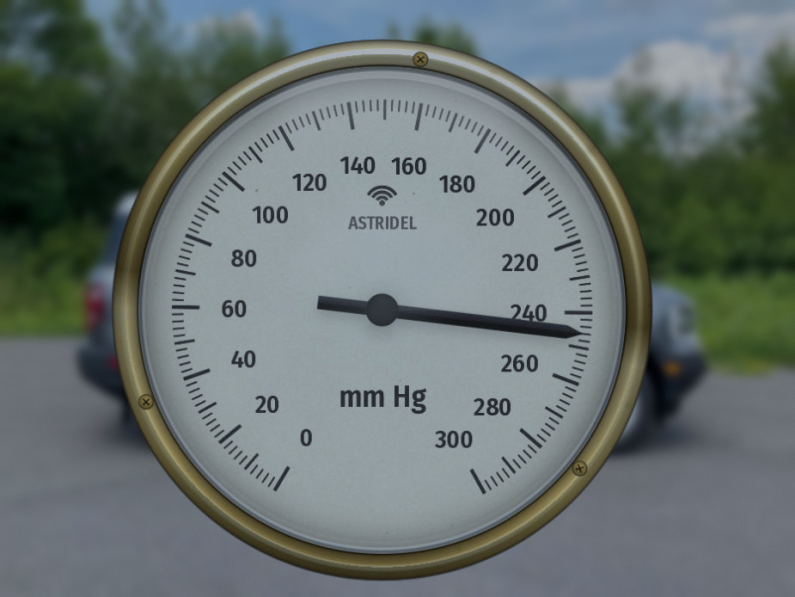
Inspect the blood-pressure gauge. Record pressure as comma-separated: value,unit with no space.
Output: 246,mmHg
